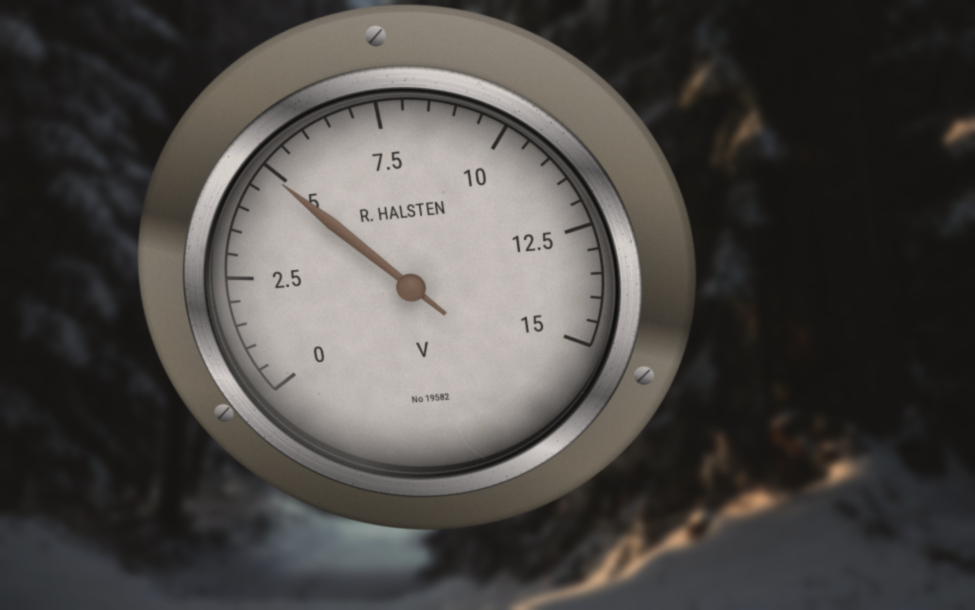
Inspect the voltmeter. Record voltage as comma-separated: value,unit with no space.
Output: 5,V
